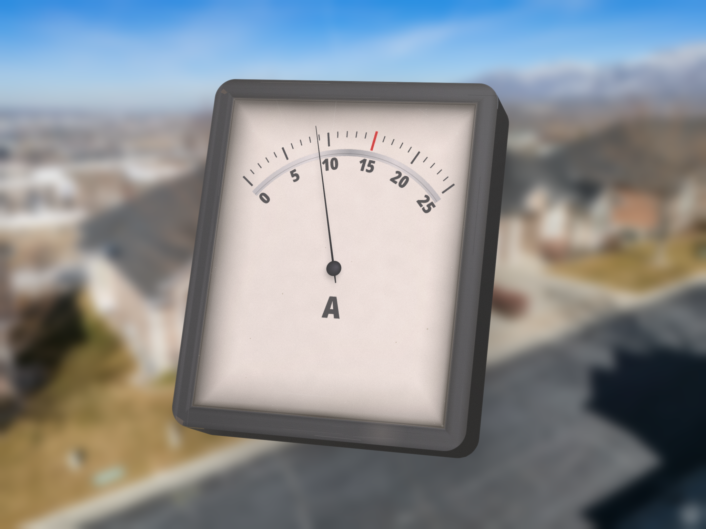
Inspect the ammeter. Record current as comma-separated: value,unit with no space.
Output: 9,A
